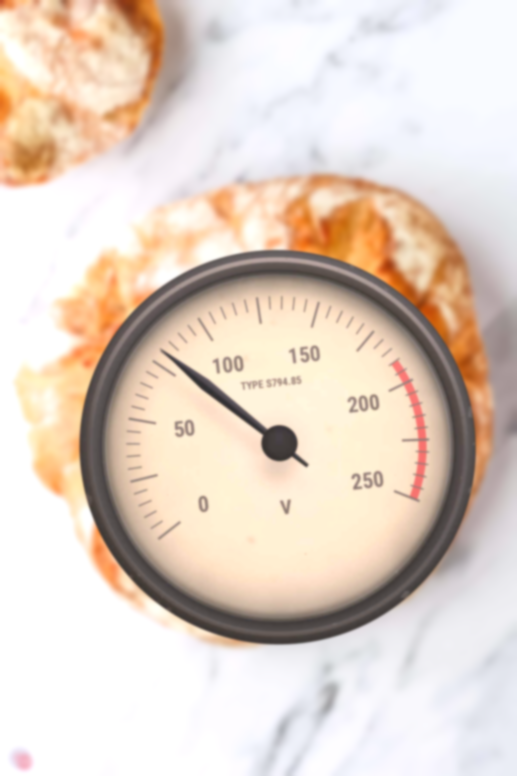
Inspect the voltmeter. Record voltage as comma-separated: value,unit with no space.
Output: 80,V
